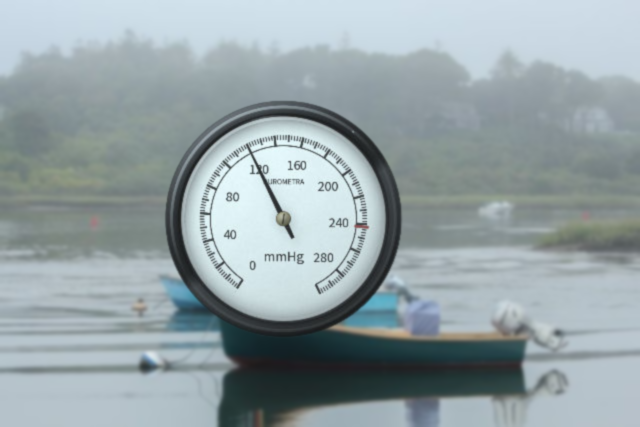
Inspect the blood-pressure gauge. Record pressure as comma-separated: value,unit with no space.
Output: 120,mmHg
